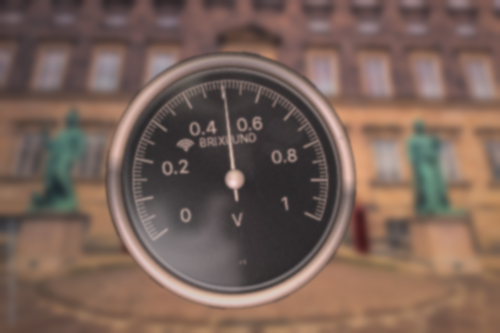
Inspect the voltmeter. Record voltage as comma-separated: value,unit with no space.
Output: 0.5,V
